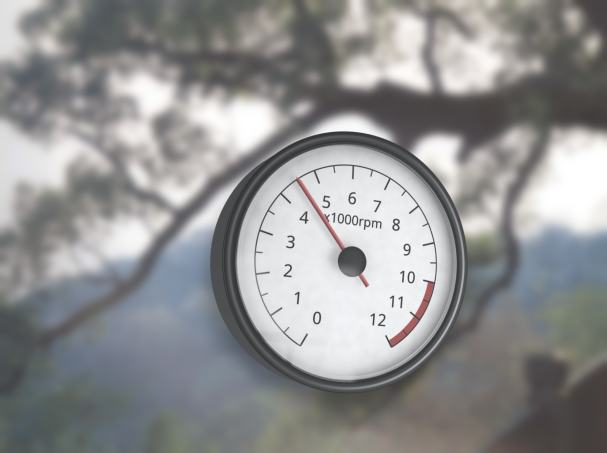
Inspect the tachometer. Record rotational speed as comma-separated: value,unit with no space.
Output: 4500,rpm
